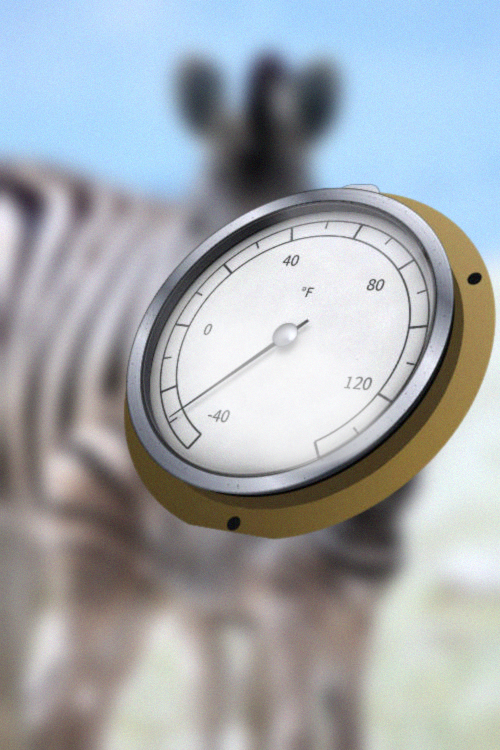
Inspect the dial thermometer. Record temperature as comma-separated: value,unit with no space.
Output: -30,°F
